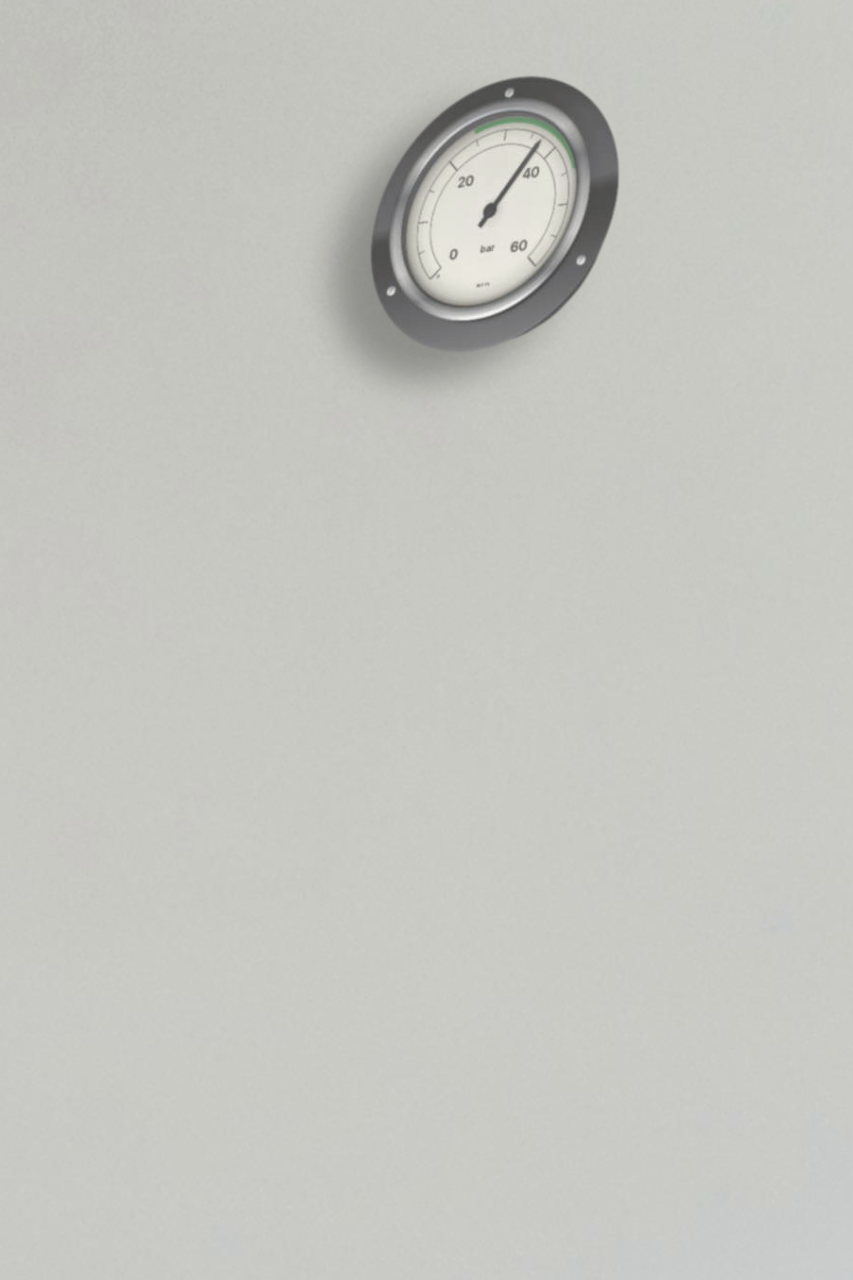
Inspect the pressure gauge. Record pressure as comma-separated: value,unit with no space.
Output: 37.5,bar
